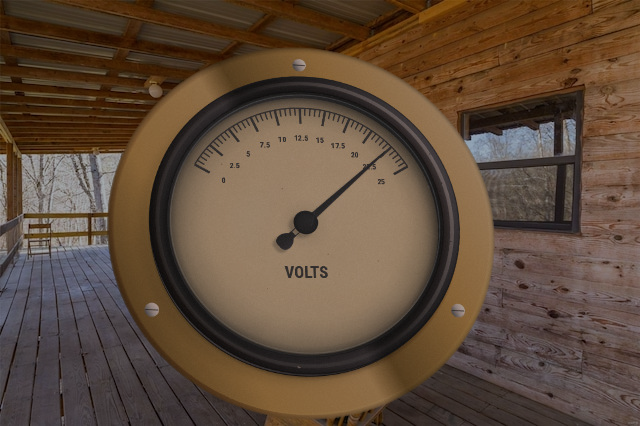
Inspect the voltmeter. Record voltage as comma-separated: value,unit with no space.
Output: 22.5,V
